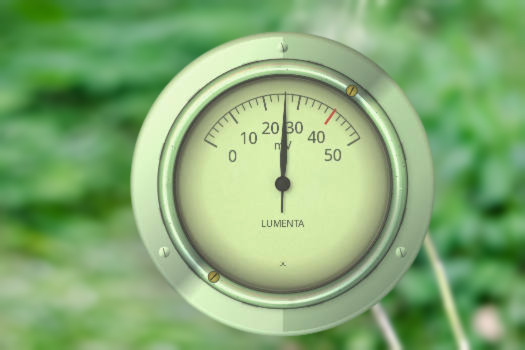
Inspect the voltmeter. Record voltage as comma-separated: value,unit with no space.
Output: 26,mV
